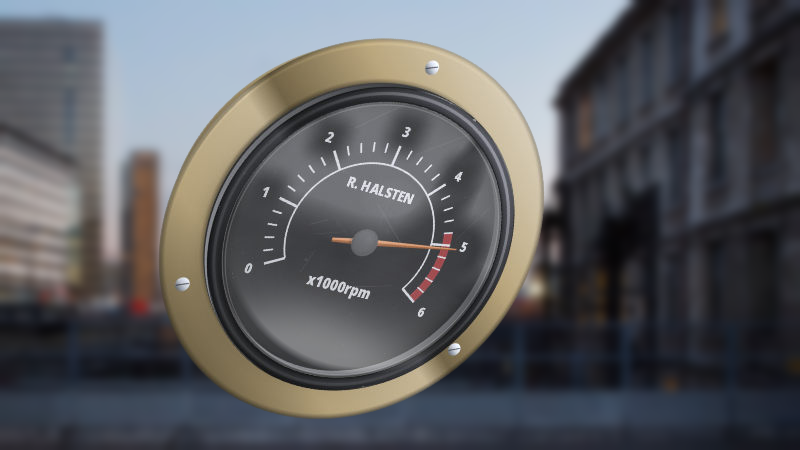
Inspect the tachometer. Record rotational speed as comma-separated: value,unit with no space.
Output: 5000,rpm
